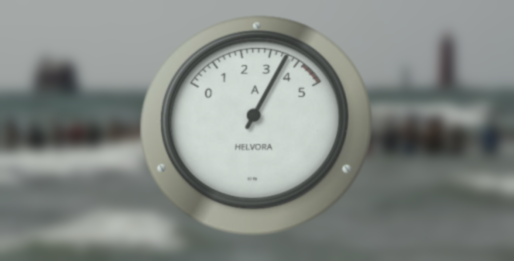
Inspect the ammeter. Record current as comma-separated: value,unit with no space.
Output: 3.6,A
